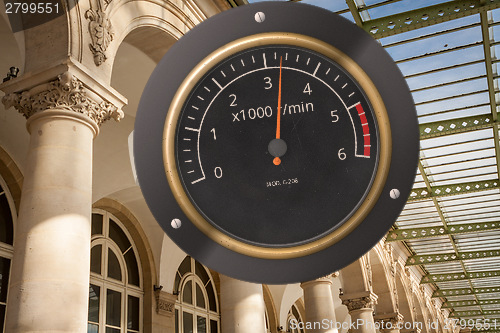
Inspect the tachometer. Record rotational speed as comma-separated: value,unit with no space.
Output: 3300,rpm
